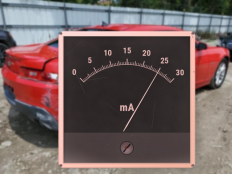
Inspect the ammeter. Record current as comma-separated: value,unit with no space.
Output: 25,mA
